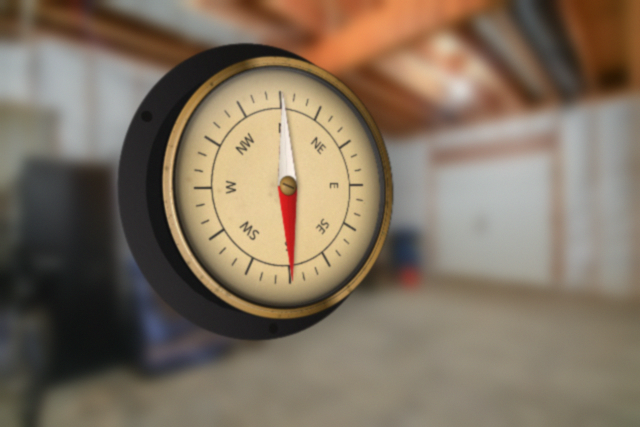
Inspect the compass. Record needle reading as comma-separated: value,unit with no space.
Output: 180,°
